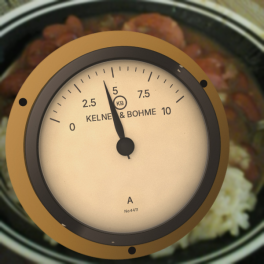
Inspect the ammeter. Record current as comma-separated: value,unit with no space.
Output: 4.25,A
